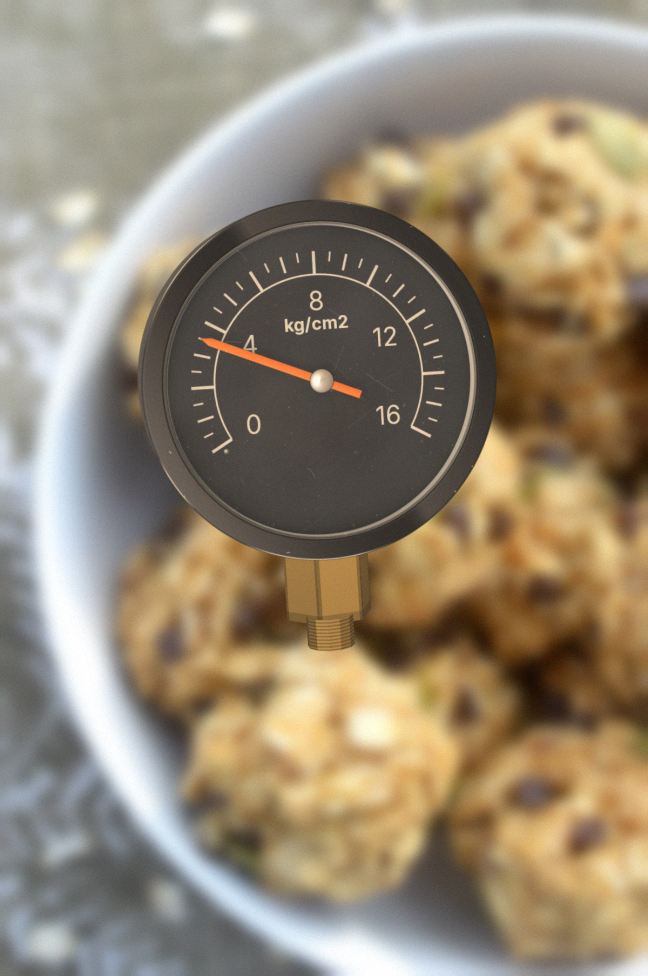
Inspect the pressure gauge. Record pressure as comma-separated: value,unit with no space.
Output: 3.5,kg/cm²
